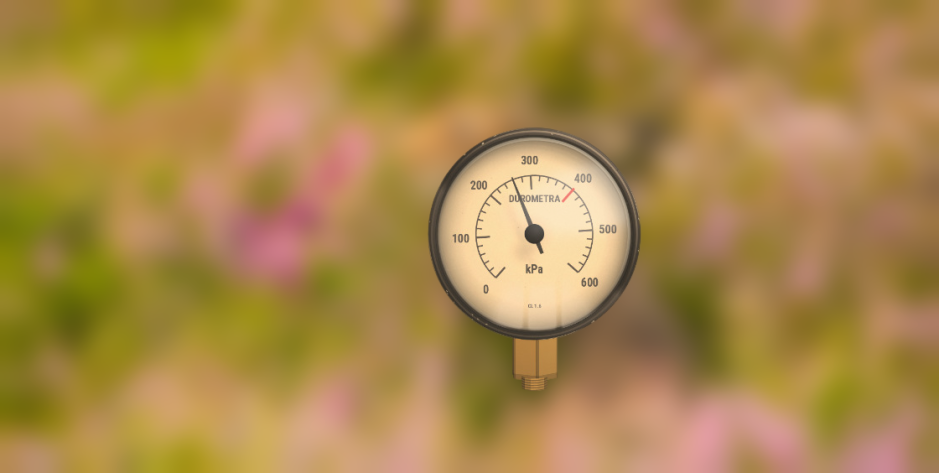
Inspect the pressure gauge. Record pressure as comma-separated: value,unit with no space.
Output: 260,kPa
